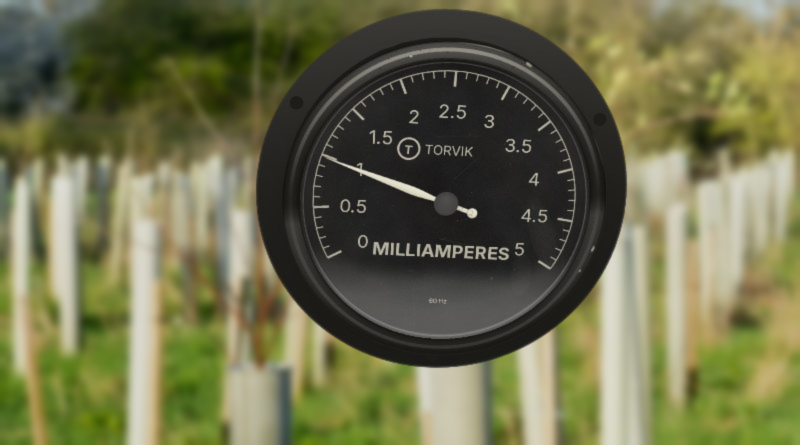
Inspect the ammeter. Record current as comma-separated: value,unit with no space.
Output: 1,mA
